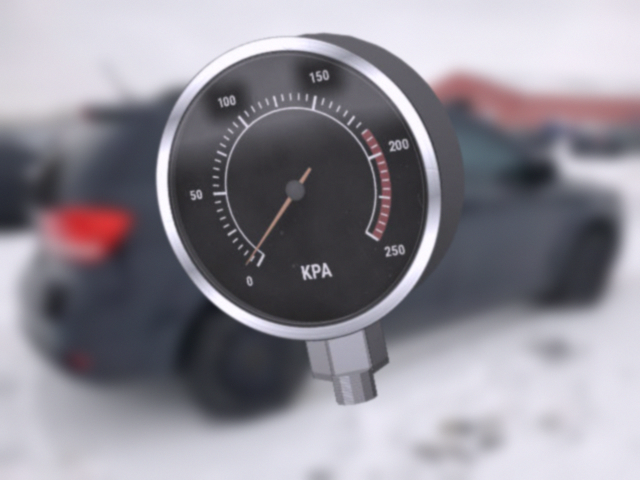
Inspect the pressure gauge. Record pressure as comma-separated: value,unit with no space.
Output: 5,kPa
